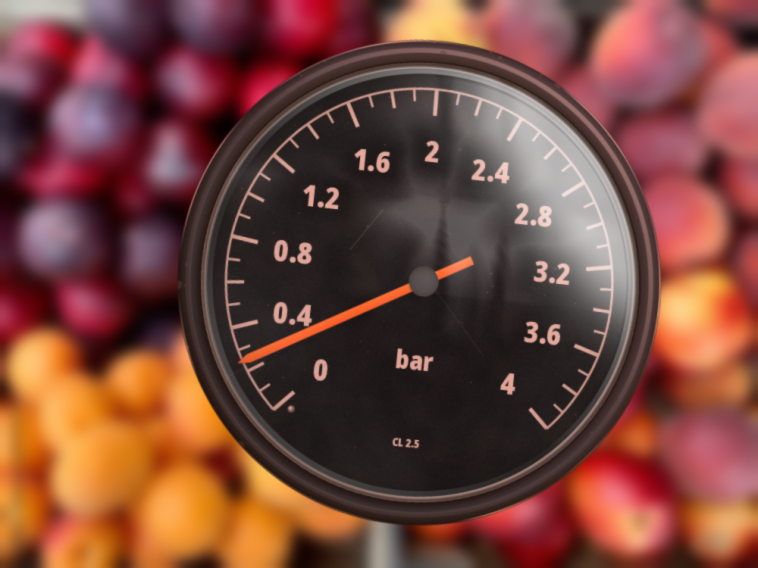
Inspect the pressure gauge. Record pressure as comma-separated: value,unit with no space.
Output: 0.25,bar
